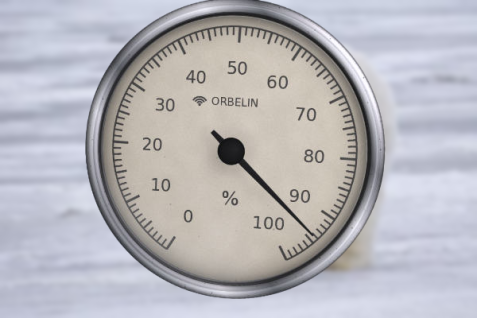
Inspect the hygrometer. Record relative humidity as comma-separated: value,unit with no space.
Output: 94,%
